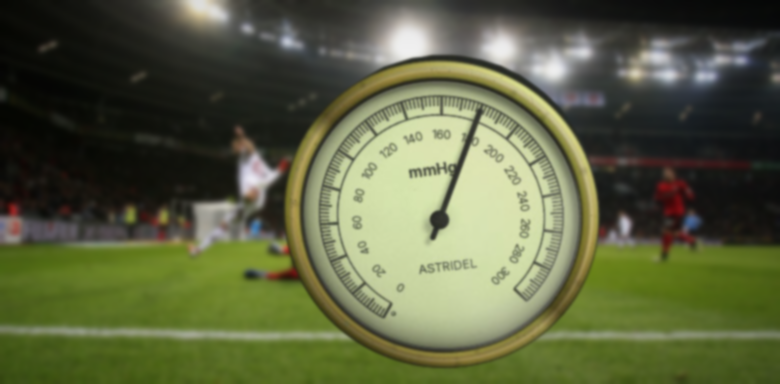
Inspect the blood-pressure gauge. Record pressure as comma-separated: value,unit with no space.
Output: 180,mmHg
